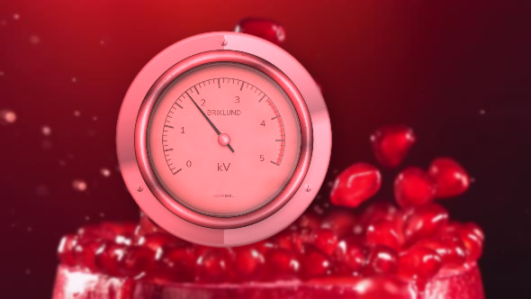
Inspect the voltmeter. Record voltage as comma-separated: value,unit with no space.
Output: 1.8,kV
